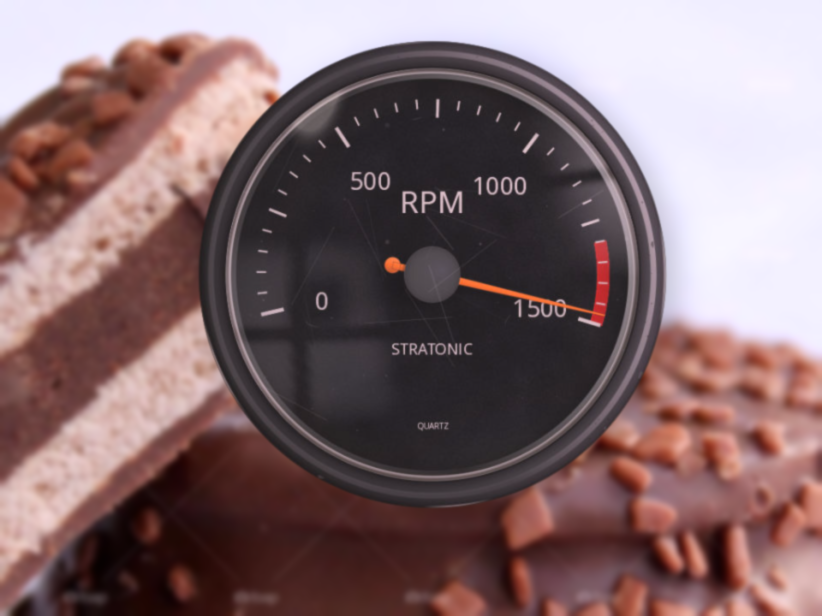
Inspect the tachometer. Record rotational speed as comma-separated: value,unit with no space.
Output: 1475,rpm
